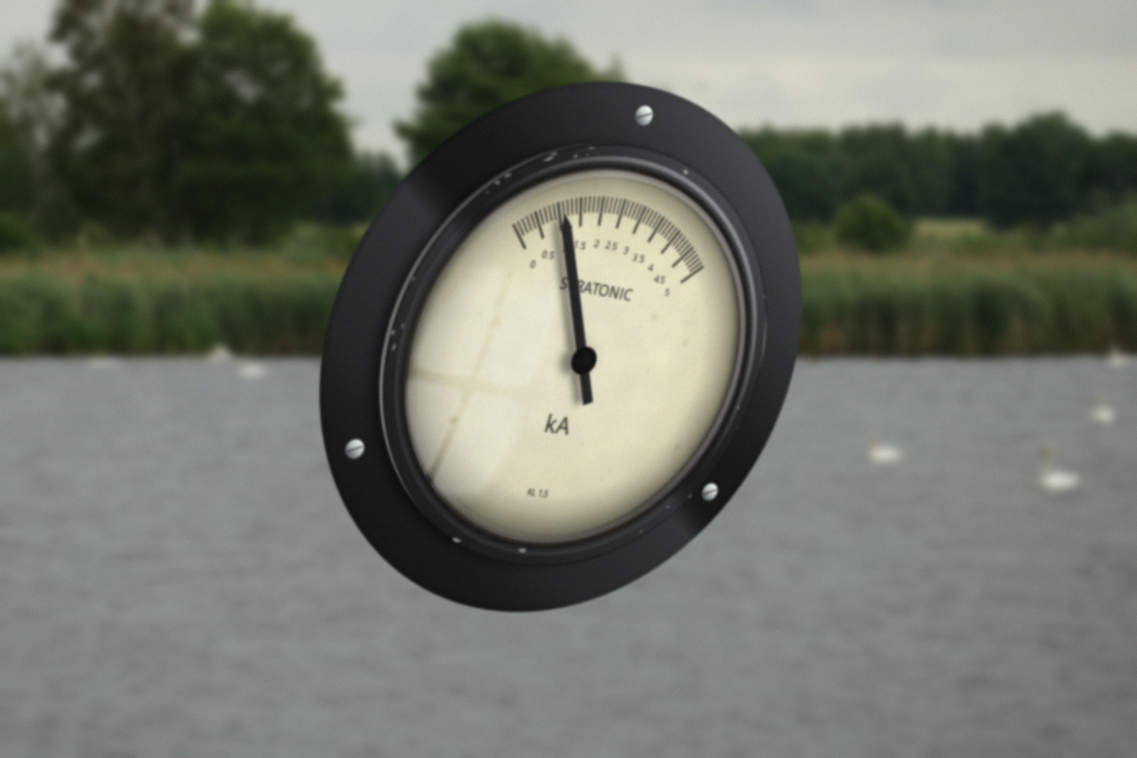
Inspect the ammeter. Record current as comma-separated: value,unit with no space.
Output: 1,kA
